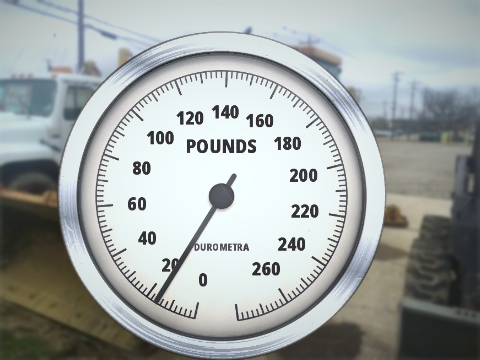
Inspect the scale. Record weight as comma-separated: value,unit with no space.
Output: 16,lb
